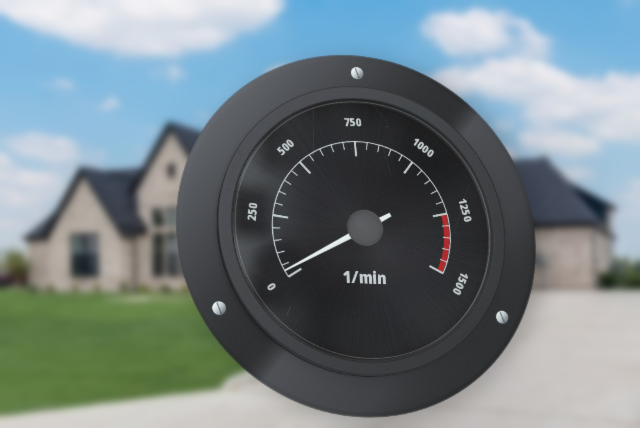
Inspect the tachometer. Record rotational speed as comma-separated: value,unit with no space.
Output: 25,rpm
